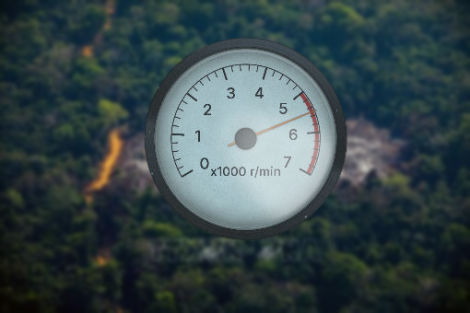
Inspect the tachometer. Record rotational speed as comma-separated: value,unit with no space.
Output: 5500,rpm
